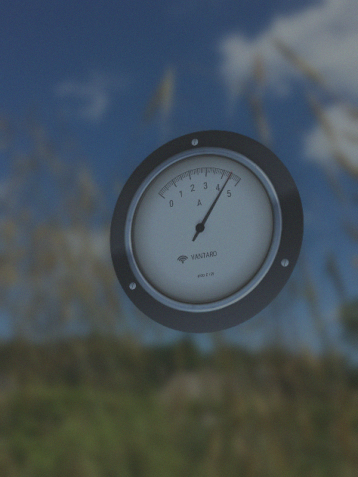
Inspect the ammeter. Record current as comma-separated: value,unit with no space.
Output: 4.5,A
